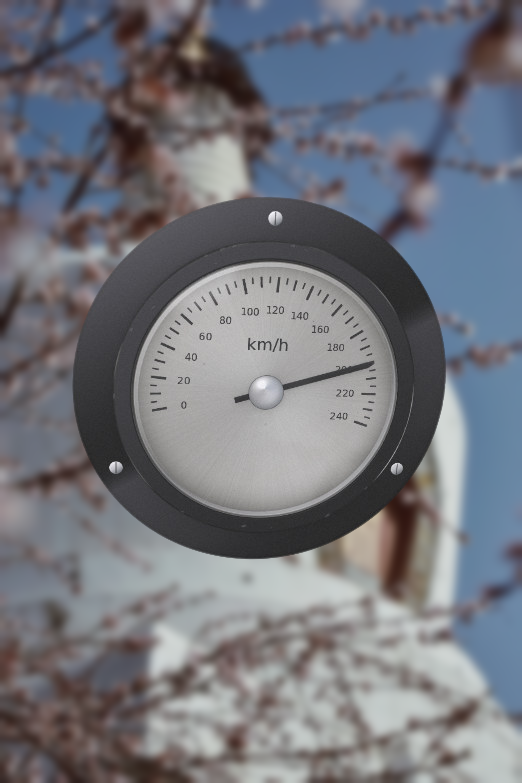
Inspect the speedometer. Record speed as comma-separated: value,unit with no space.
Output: 200,km/h
